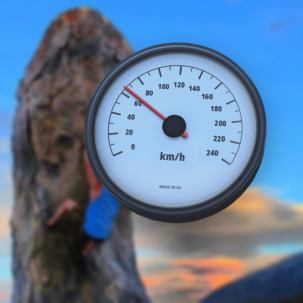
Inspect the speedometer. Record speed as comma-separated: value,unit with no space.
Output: 65,km/h
